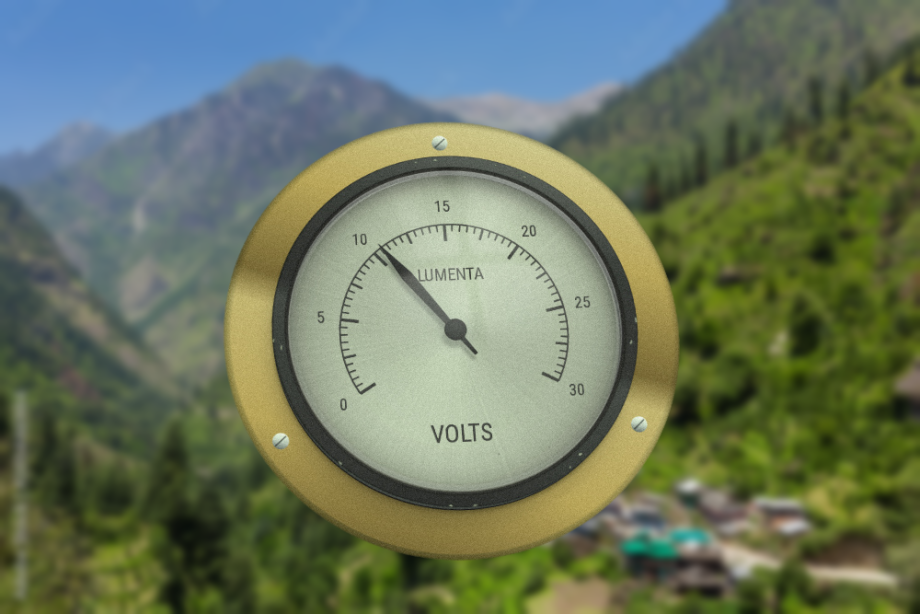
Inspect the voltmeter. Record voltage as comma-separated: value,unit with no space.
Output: 10.5,V
